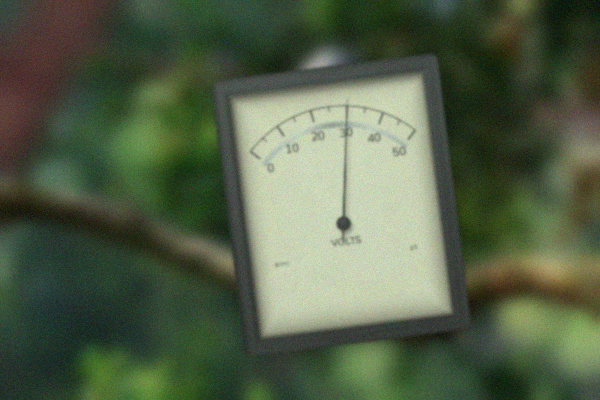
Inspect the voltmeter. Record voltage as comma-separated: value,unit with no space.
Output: 30,V
